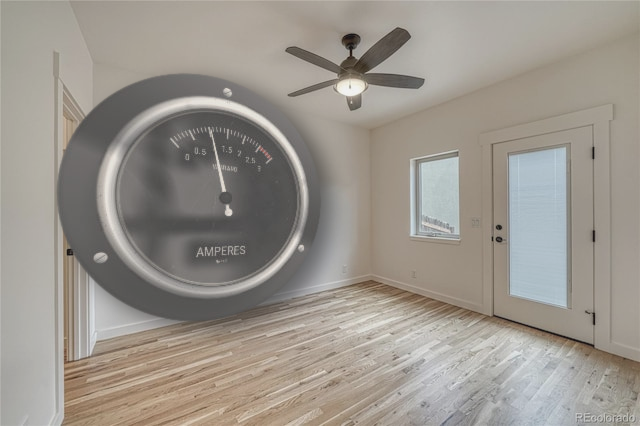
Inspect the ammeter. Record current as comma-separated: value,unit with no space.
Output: 1,A
